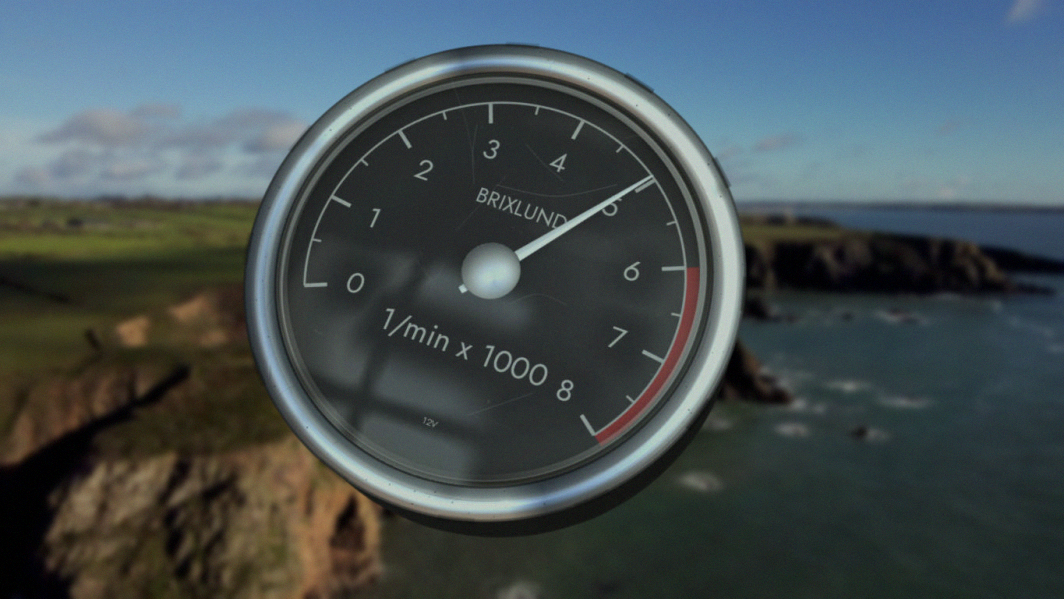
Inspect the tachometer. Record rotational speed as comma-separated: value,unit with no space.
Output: 5000,rpm
